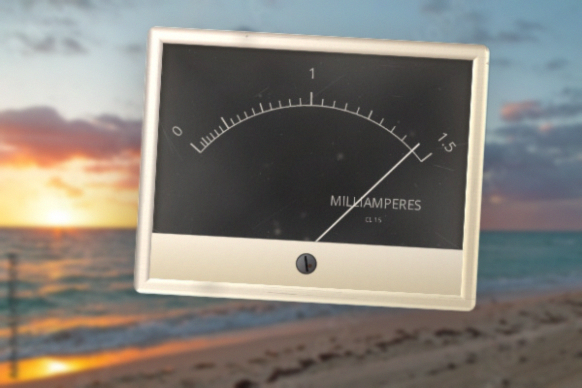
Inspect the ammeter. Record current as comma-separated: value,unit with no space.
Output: 1.45,mA
